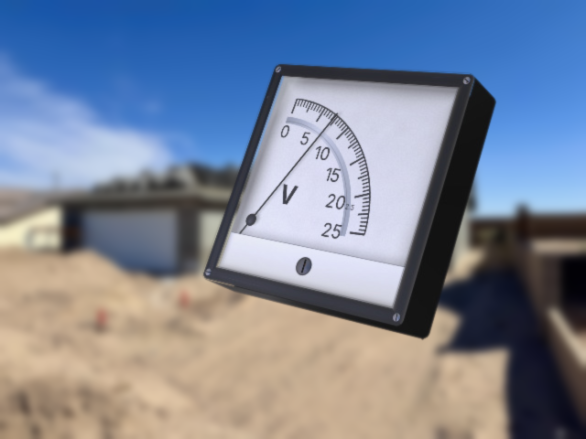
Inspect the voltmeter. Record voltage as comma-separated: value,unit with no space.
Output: 7.5,V
